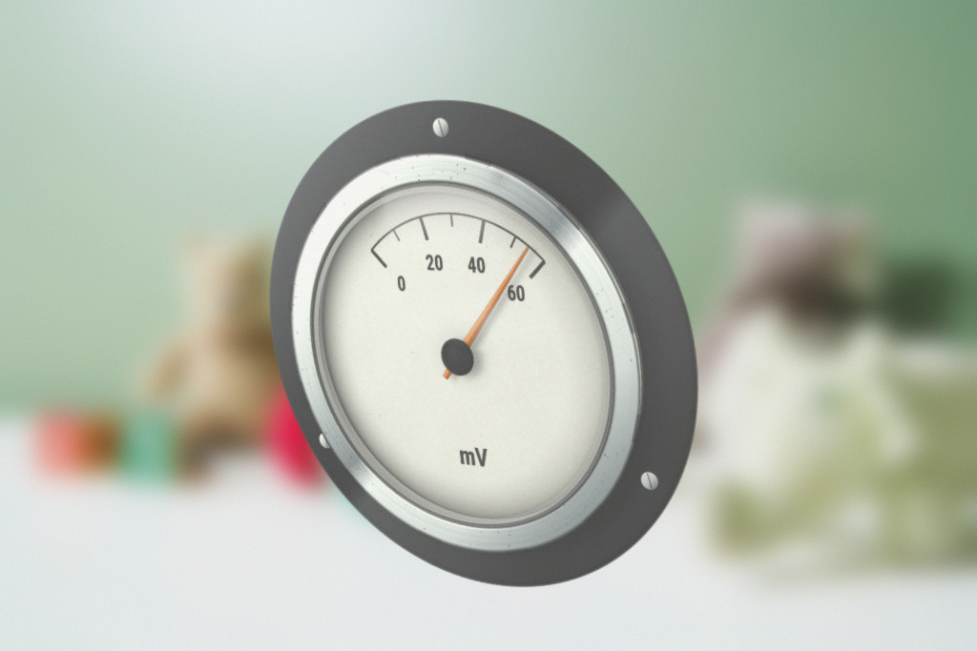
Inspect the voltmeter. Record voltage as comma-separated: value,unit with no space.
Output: 55,mV
